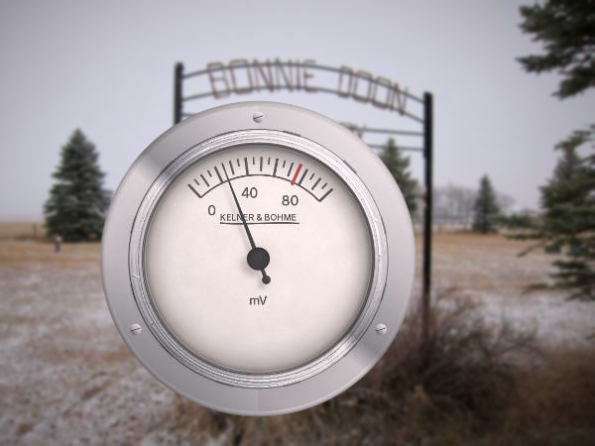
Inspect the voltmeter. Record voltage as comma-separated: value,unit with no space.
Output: 25,mV
